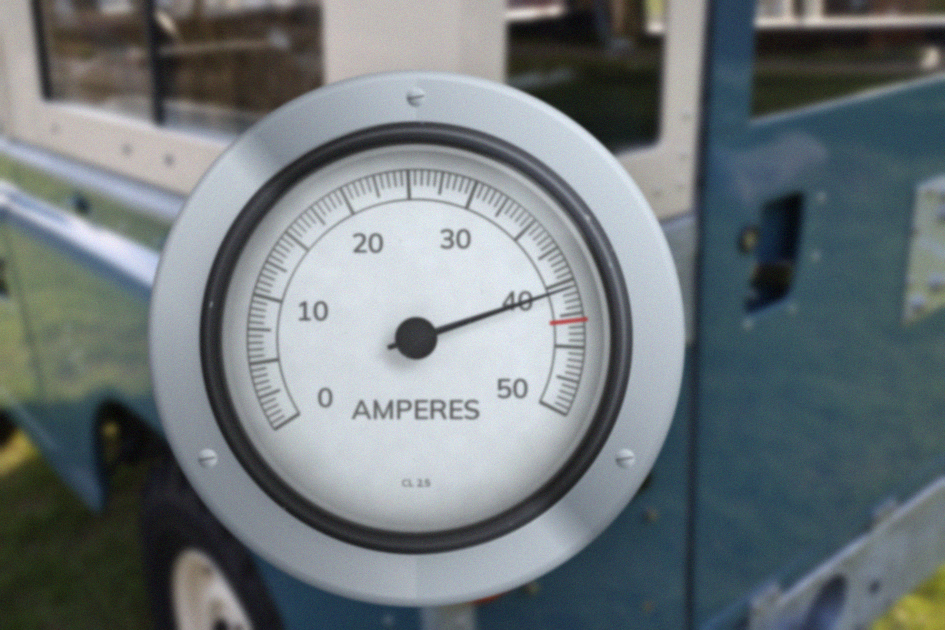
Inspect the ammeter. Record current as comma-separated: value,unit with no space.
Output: 40.5,A
